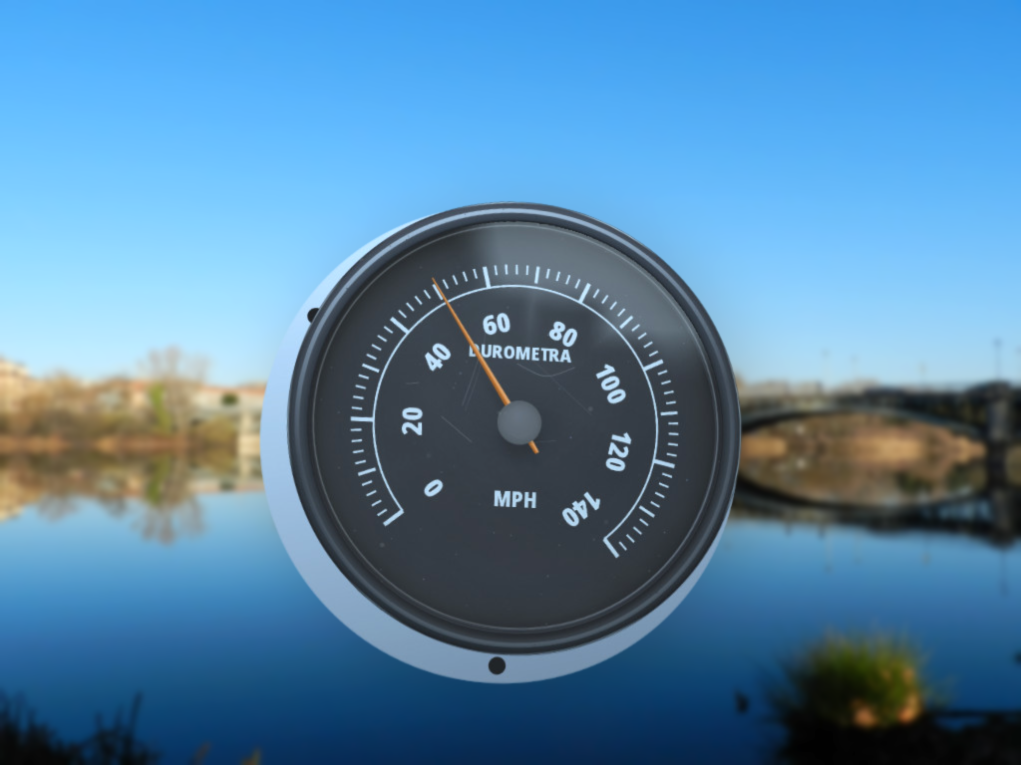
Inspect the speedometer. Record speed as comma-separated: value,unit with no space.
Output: 50,mph
